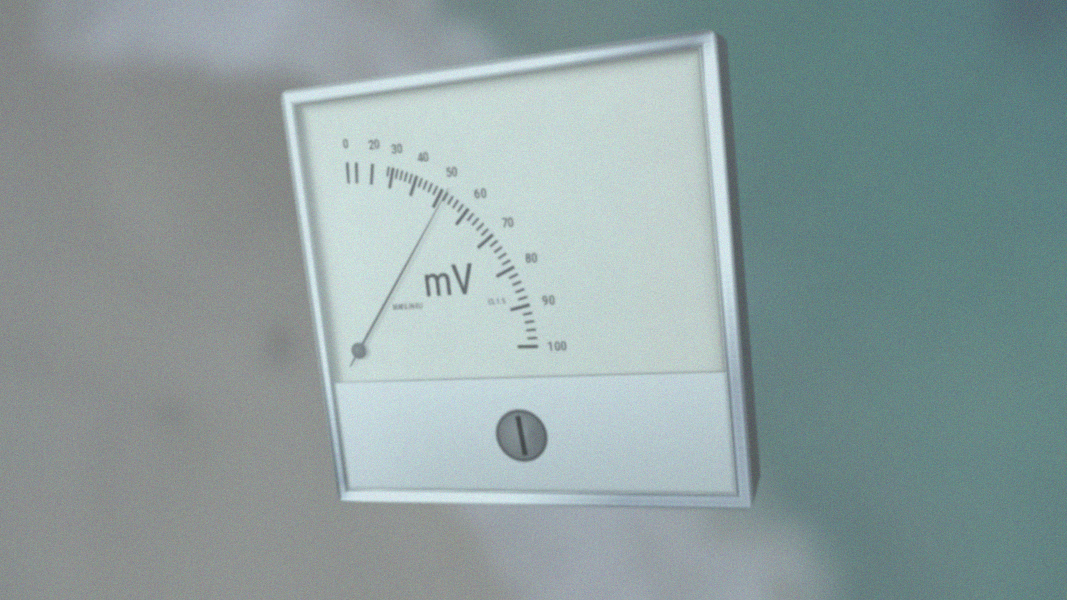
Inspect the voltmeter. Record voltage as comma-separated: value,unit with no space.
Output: 52,mV
